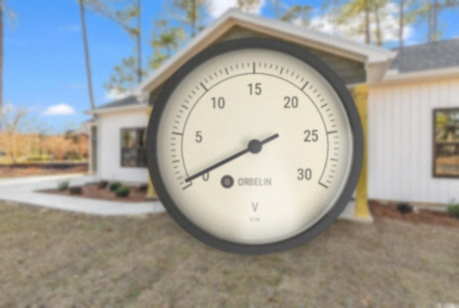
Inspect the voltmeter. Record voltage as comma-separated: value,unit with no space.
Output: 0.5,V
